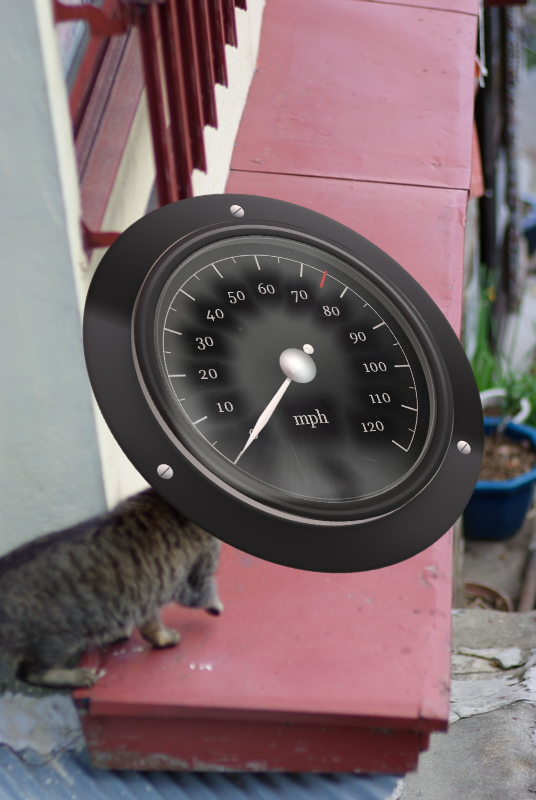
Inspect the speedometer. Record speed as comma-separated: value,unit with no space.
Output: 0,mph
